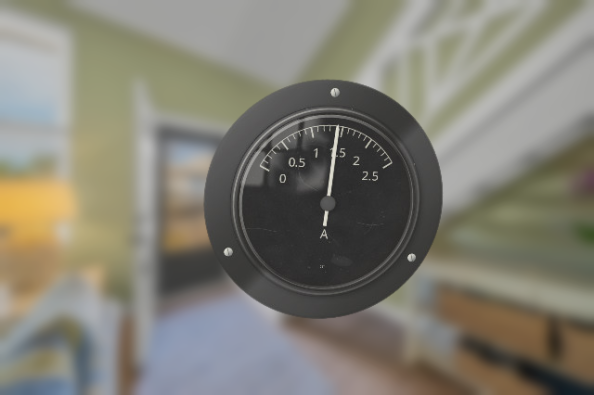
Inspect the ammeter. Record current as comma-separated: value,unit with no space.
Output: 1.4,A
